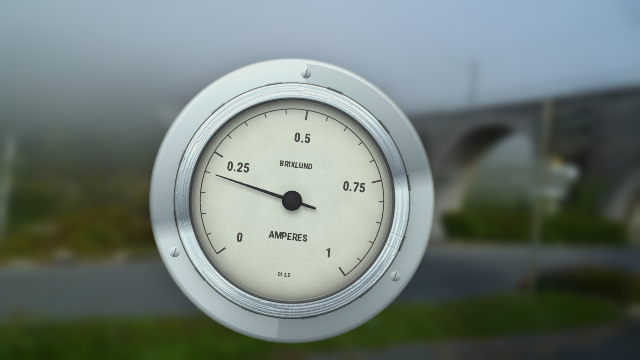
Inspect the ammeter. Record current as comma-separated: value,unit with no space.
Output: 0.2,A
